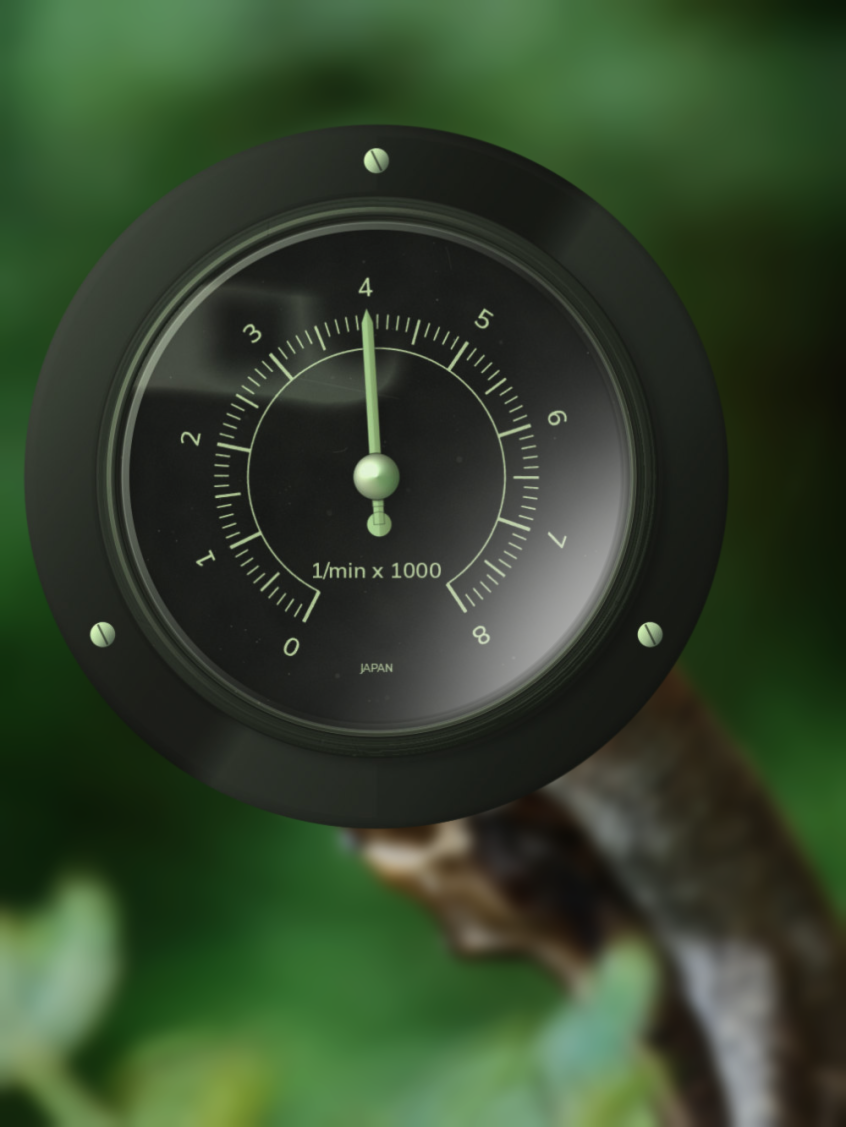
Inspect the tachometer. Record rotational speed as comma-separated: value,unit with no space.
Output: 4000,rpm
